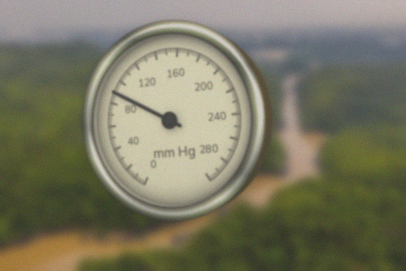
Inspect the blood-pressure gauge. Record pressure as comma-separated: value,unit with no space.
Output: 90,mmHg
